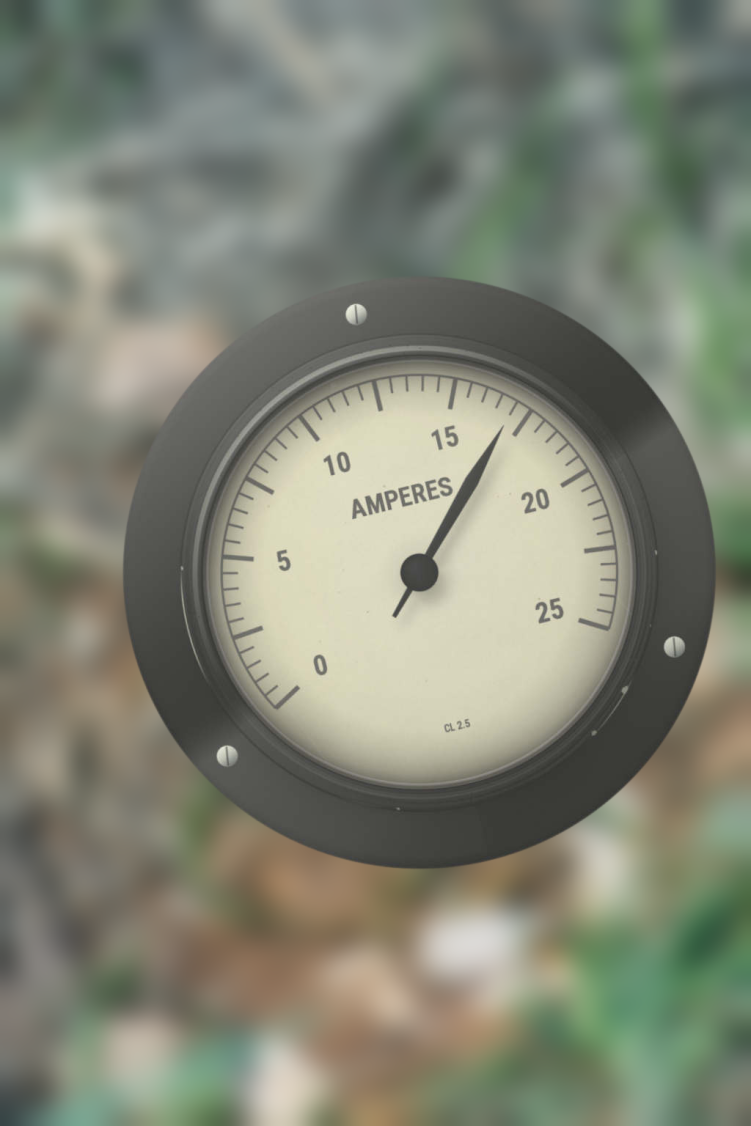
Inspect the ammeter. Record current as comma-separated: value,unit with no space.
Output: 17,A
